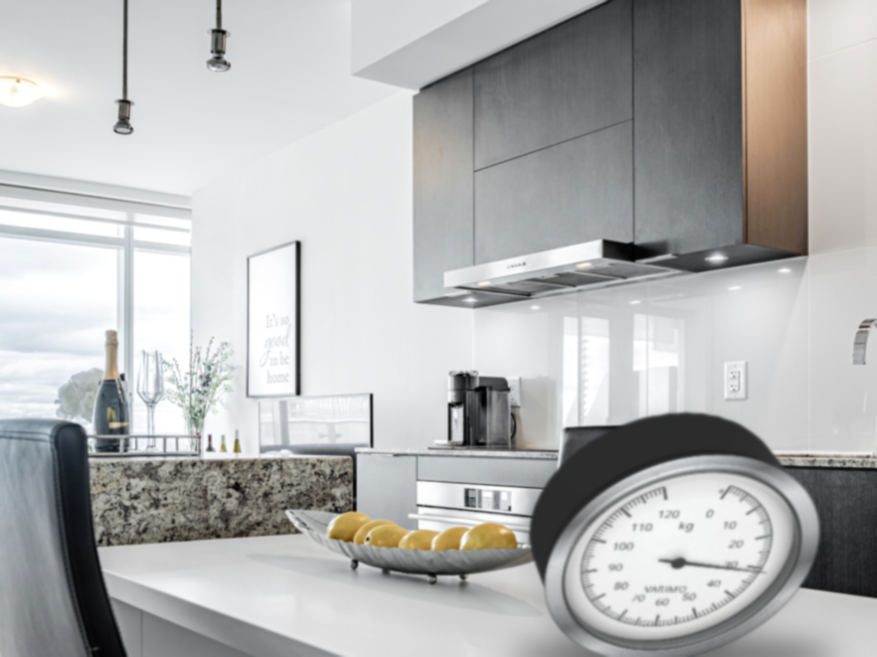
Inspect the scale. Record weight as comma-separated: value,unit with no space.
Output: 30,kg
